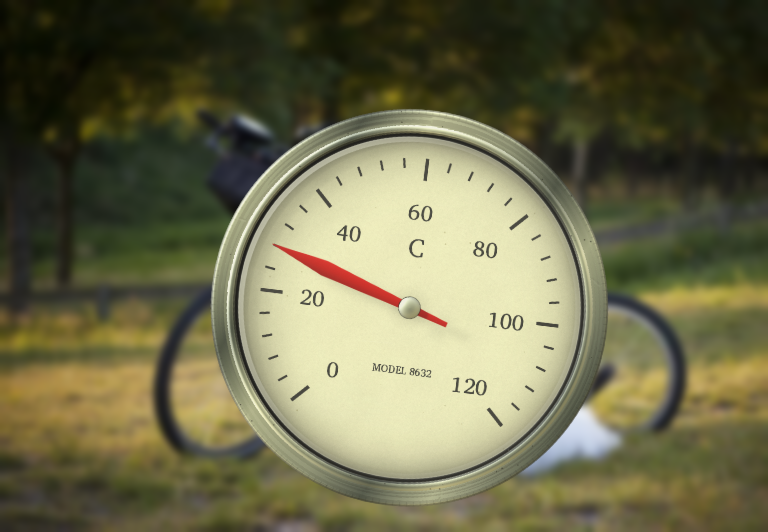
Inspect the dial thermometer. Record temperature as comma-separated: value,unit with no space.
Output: 28,°C
